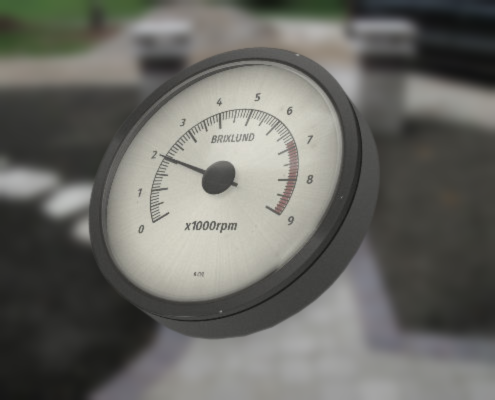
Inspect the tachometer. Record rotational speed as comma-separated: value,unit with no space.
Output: 2000,rpm
